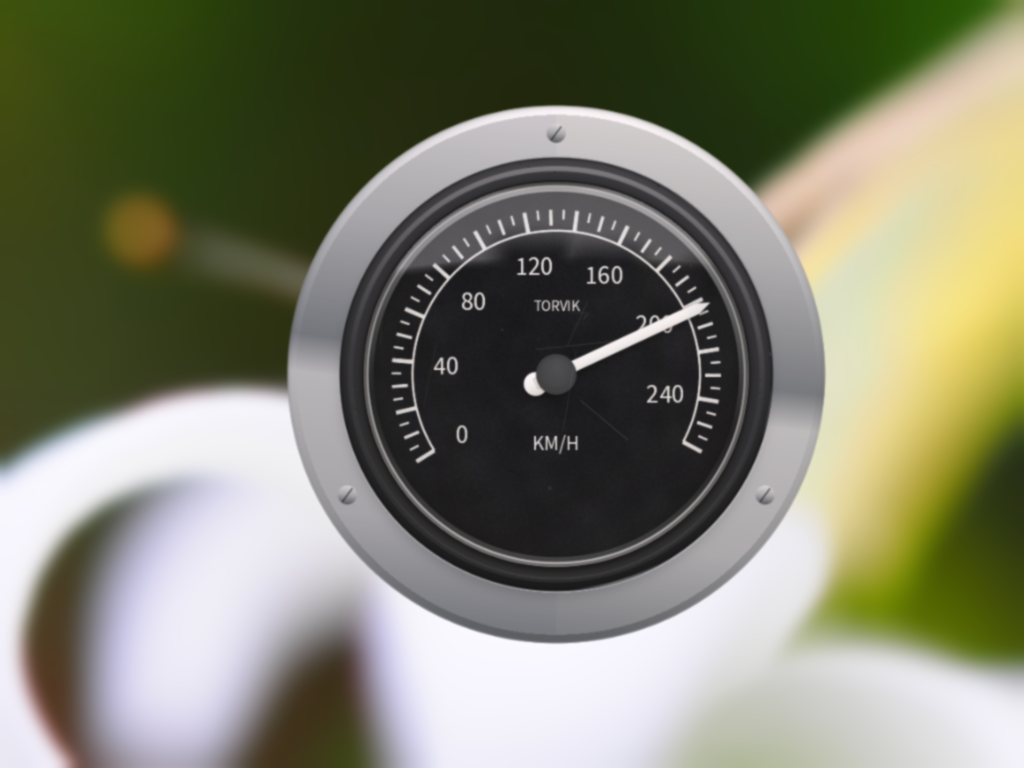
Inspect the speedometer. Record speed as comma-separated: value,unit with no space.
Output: 202.5,km/h
